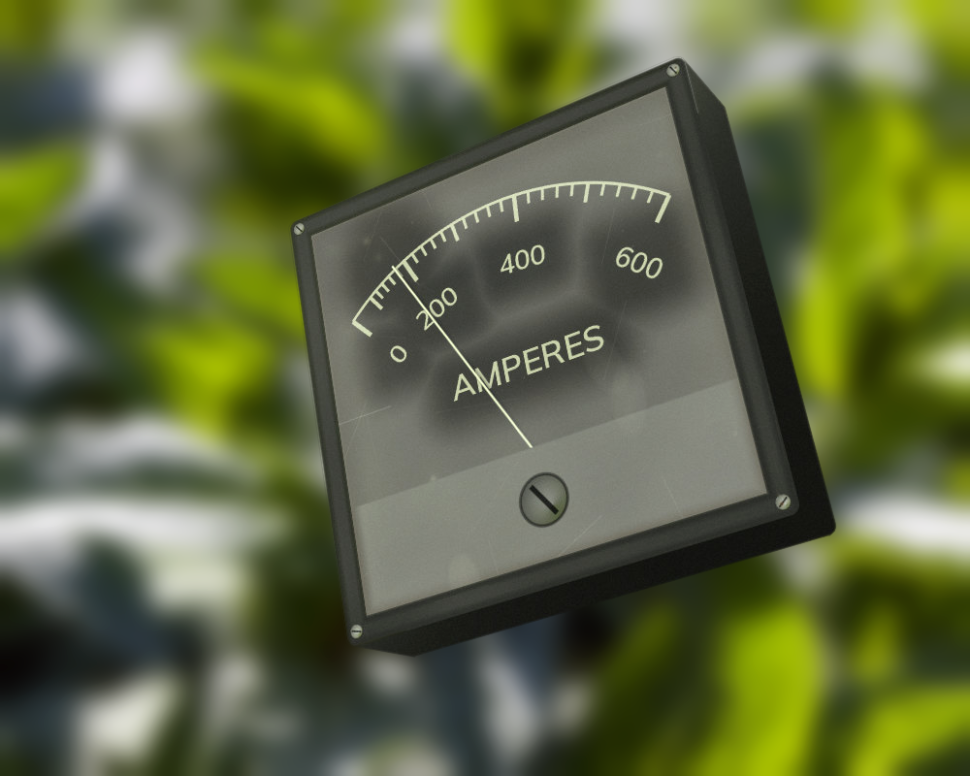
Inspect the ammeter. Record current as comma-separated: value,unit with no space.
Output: 180,A
